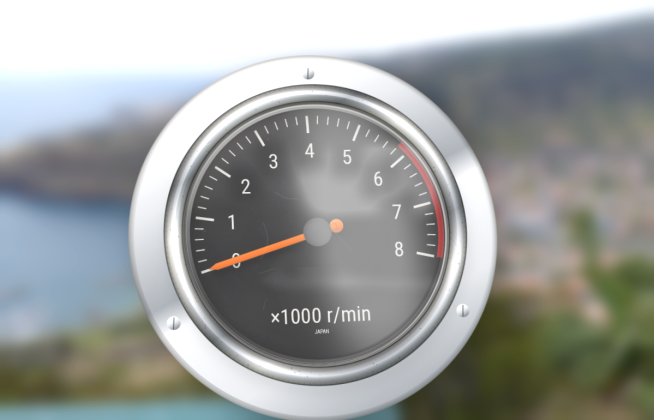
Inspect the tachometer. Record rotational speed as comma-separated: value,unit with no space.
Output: 0,rpm
